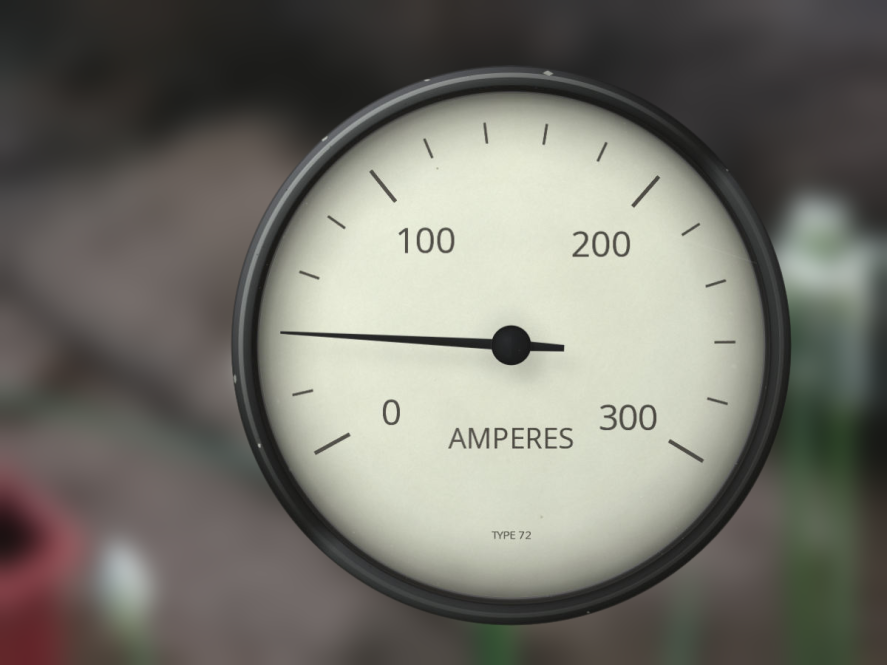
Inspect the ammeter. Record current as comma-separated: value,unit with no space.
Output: 40,A
